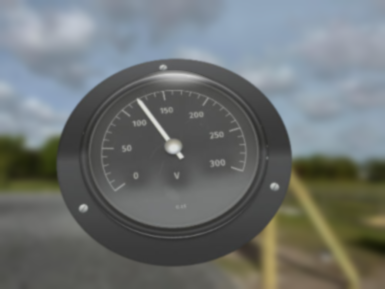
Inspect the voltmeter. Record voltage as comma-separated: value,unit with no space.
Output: 120,V
